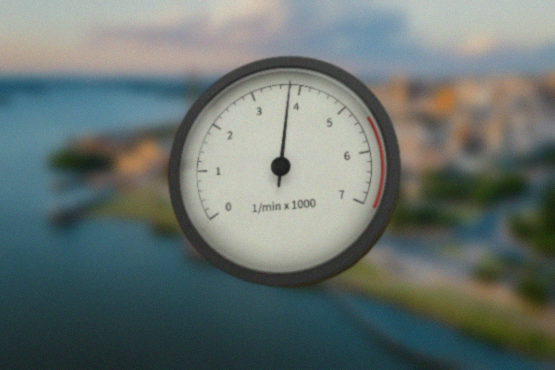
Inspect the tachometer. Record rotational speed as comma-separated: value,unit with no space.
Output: 3800,rpm
